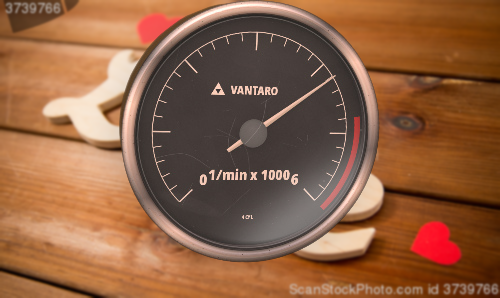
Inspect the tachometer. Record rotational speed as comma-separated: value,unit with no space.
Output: 4200,rpm
